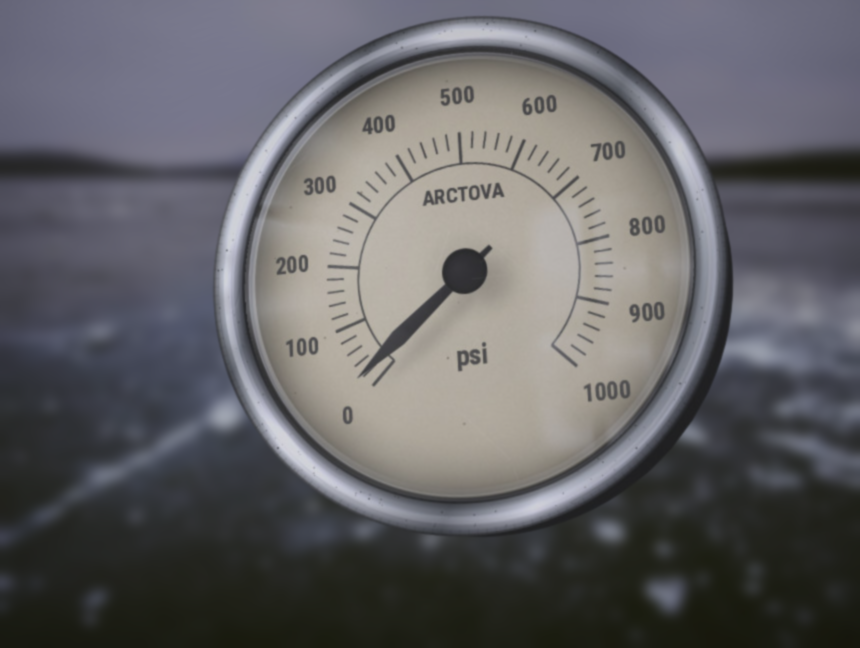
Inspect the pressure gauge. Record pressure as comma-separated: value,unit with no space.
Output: 20,psi
